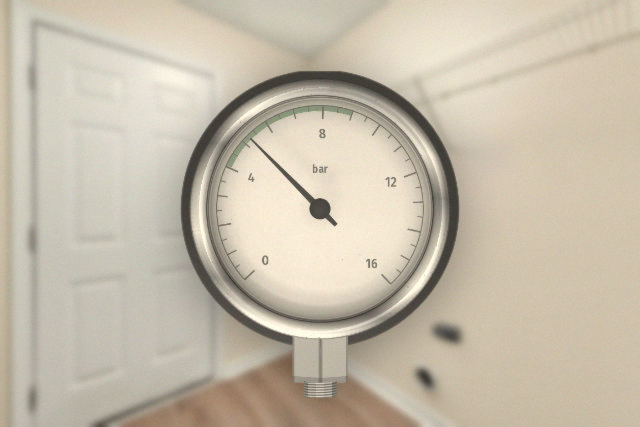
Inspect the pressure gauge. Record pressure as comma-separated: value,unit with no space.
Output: 5.25,bar
